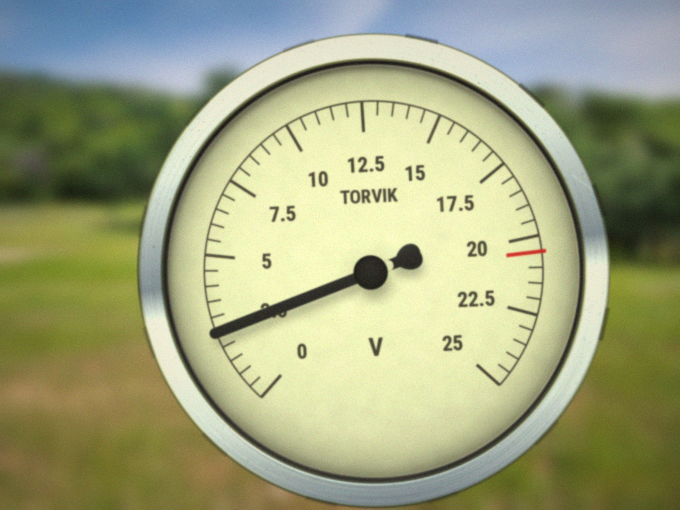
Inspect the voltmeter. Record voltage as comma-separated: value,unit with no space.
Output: 2.5,V
